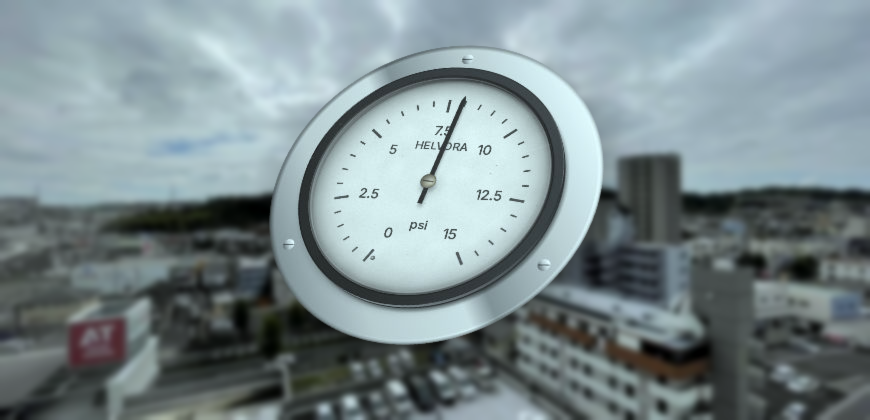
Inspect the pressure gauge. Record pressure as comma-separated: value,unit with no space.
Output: 8,psi
